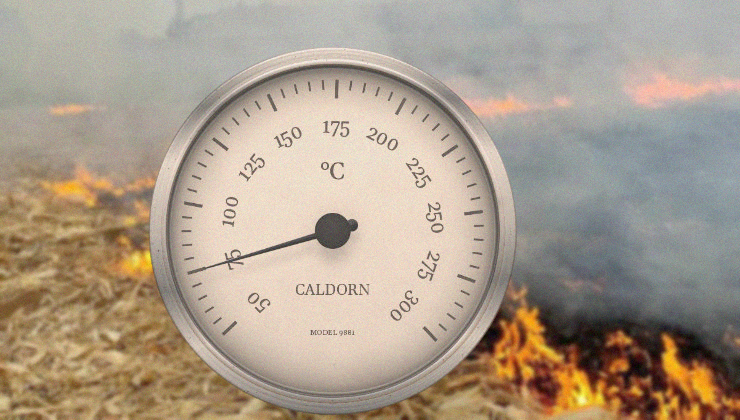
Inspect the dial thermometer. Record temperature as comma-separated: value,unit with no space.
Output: 75,°C
